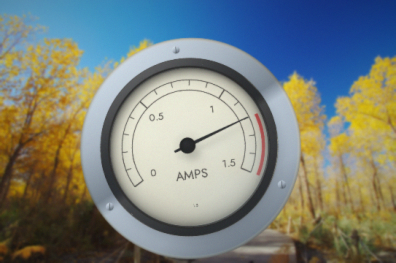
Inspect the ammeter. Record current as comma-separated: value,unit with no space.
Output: 1.2,A
